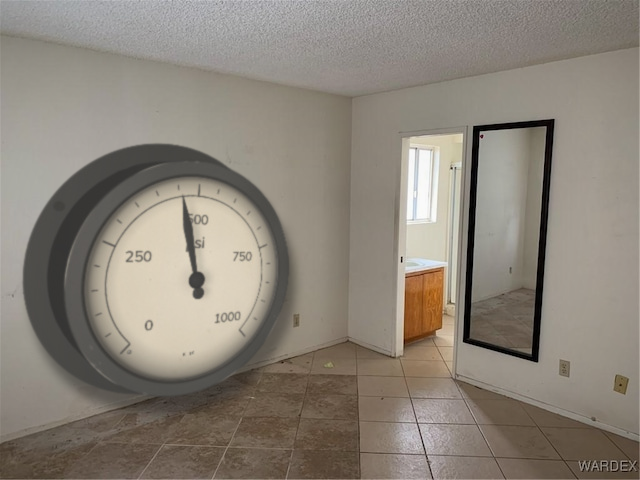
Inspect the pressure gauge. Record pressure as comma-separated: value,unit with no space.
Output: 450,psi
